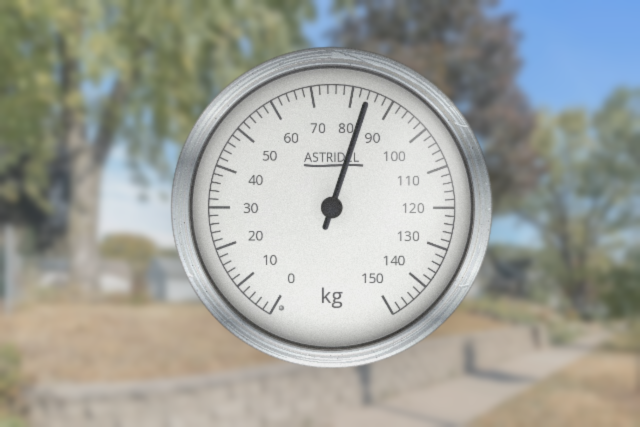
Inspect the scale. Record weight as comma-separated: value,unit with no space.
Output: 84,kg
